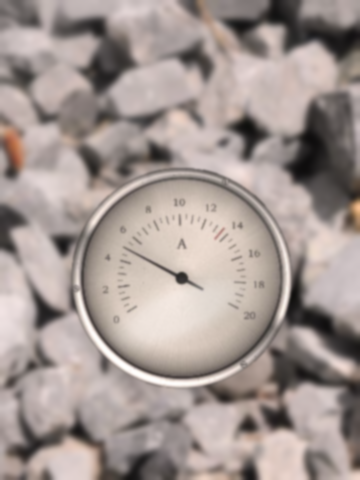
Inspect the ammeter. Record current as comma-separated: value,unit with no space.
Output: 5,A
